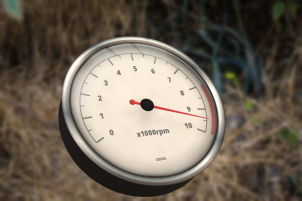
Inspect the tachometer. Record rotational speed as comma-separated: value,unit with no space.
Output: 9500,rpm
